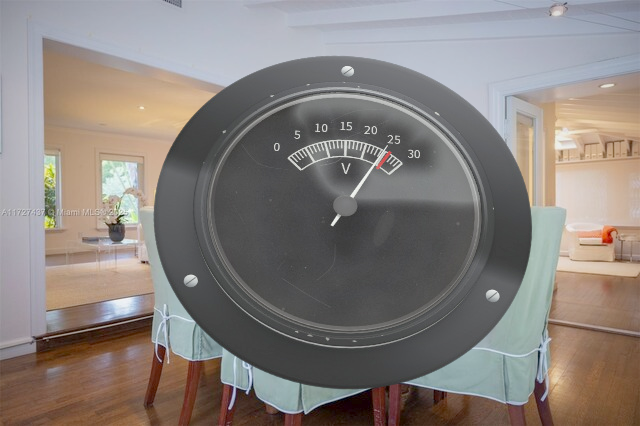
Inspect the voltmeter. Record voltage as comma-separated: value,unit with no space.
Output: 25,V
